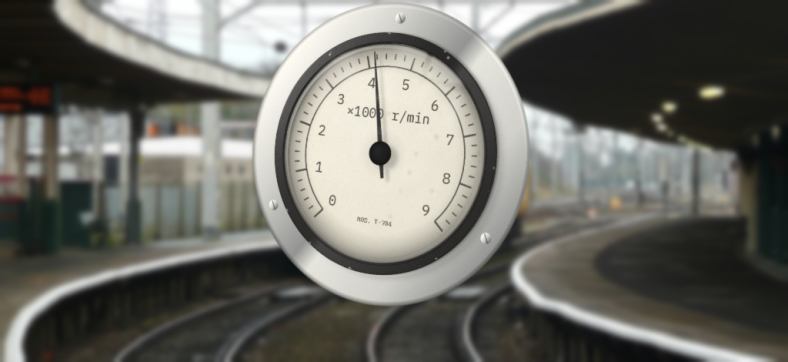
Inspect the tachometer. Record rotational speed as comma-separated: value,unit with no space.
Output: 4200,rpm
